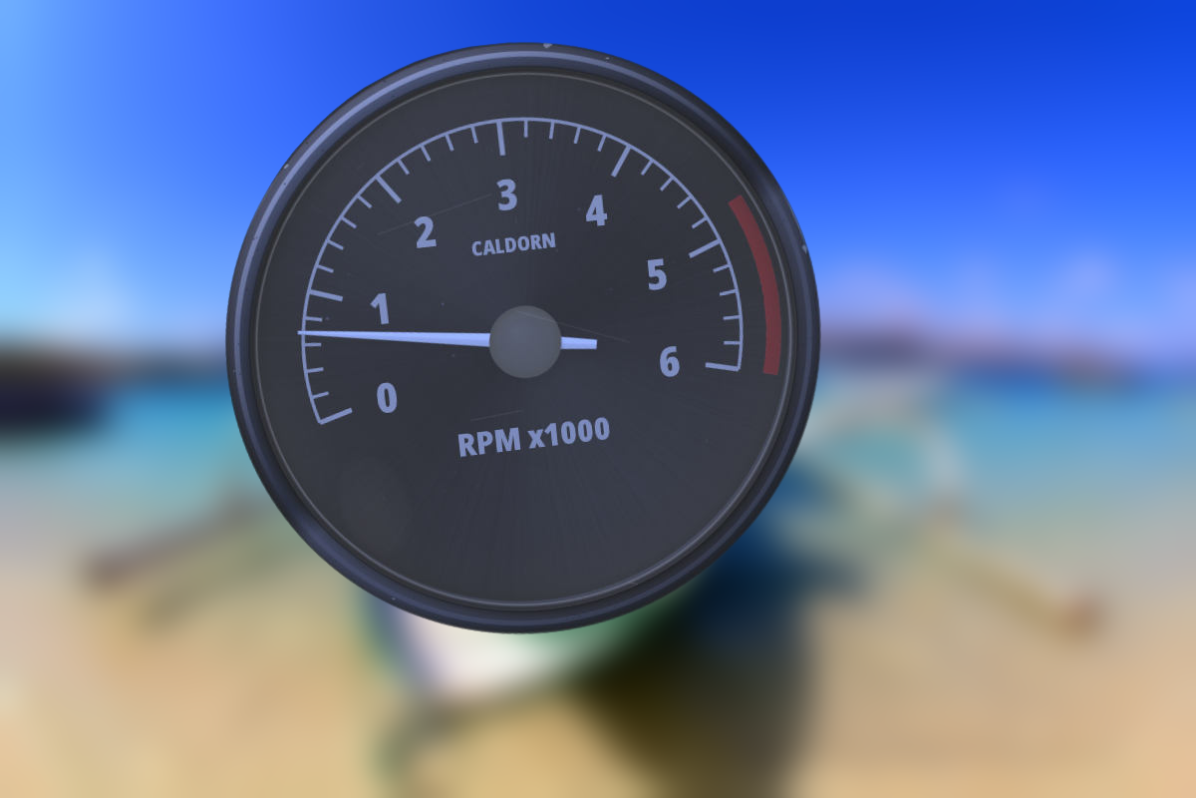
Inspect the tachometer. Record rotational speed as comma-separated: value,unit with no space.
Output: 700,rpm
